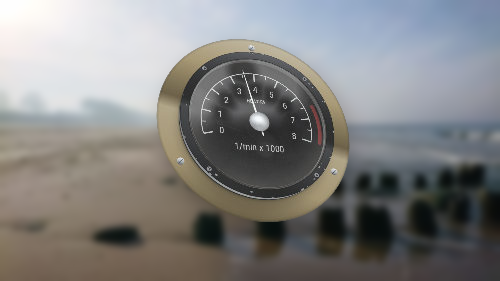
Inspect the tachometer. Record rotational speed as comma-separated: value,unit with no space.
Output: 3500,rpm
